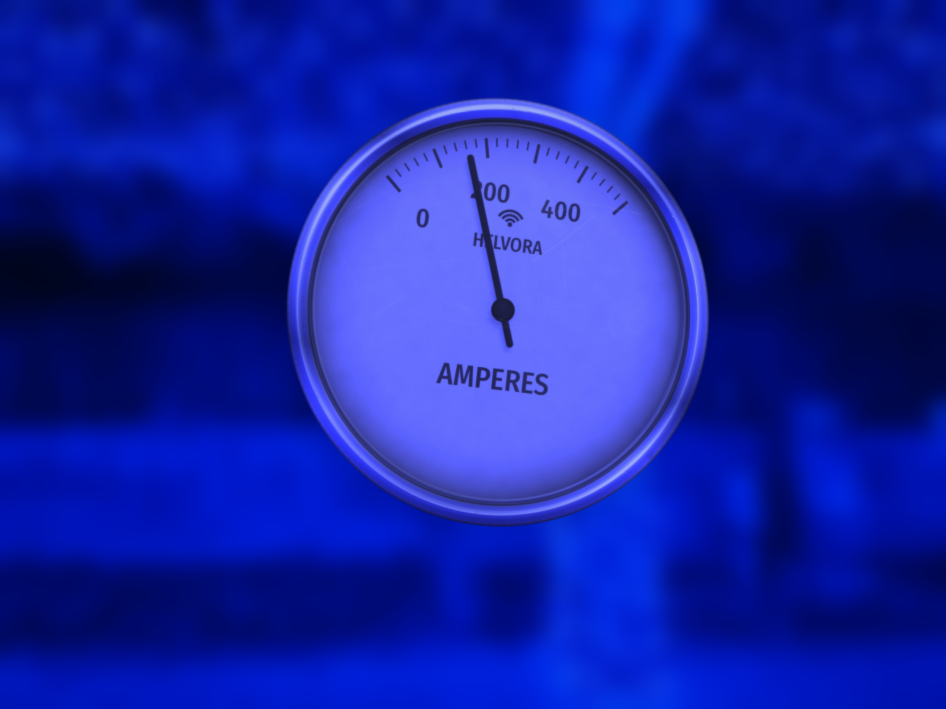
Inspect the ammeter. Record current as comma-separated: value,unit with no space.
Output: 160,A
